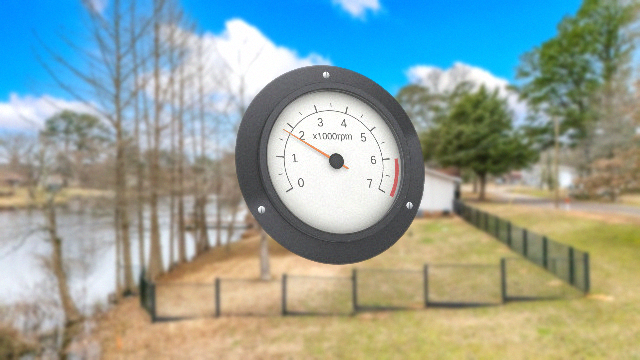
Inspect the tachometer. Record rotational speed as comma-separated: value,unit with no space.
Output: 1750,rpm
